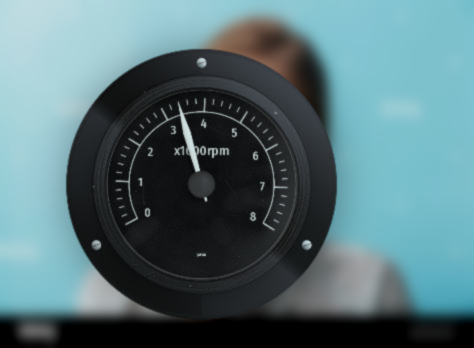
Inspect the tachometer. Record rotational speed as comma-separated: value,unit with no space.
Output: 3400,rpm
